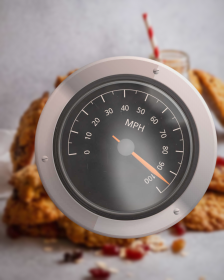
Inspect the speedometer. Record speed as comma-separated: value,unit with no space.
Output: 95,mph
